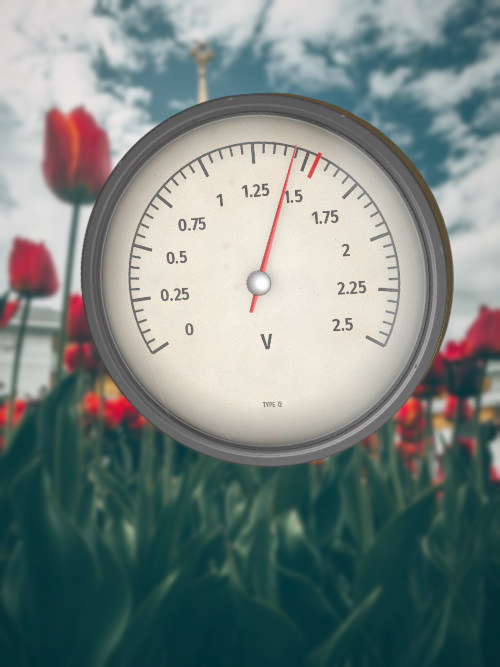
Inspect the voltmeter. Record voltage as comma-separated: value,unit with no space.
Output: 1.45,V
